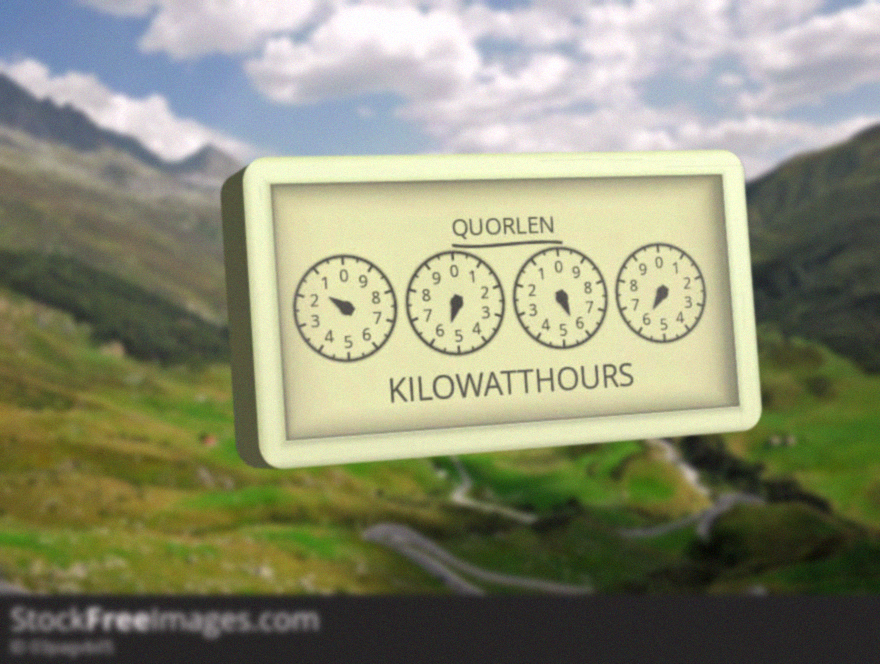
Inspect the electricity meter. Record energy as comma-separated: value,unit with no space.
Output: 1556,kWh
